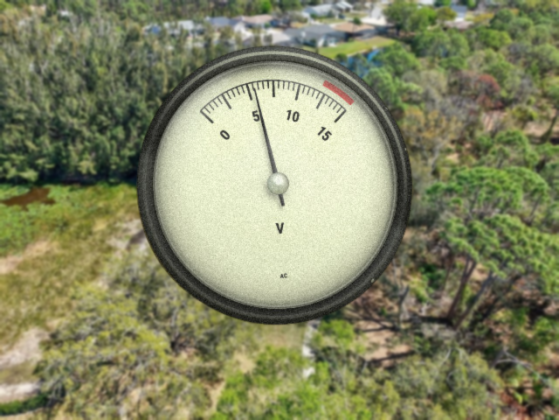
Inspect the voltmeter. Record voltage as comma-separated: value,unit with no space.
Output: 5.5,V
